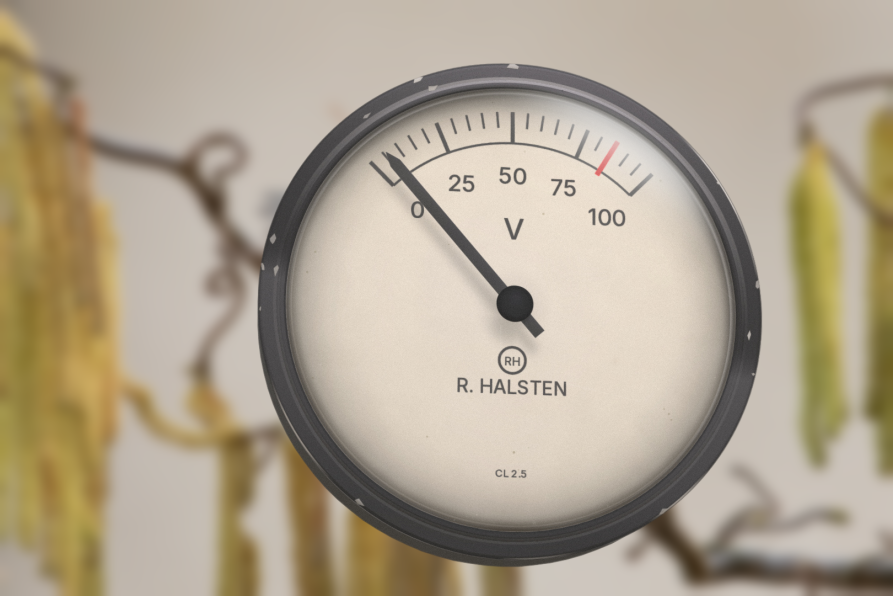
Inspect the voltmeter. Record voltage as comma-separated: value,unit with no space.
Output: 5,V
